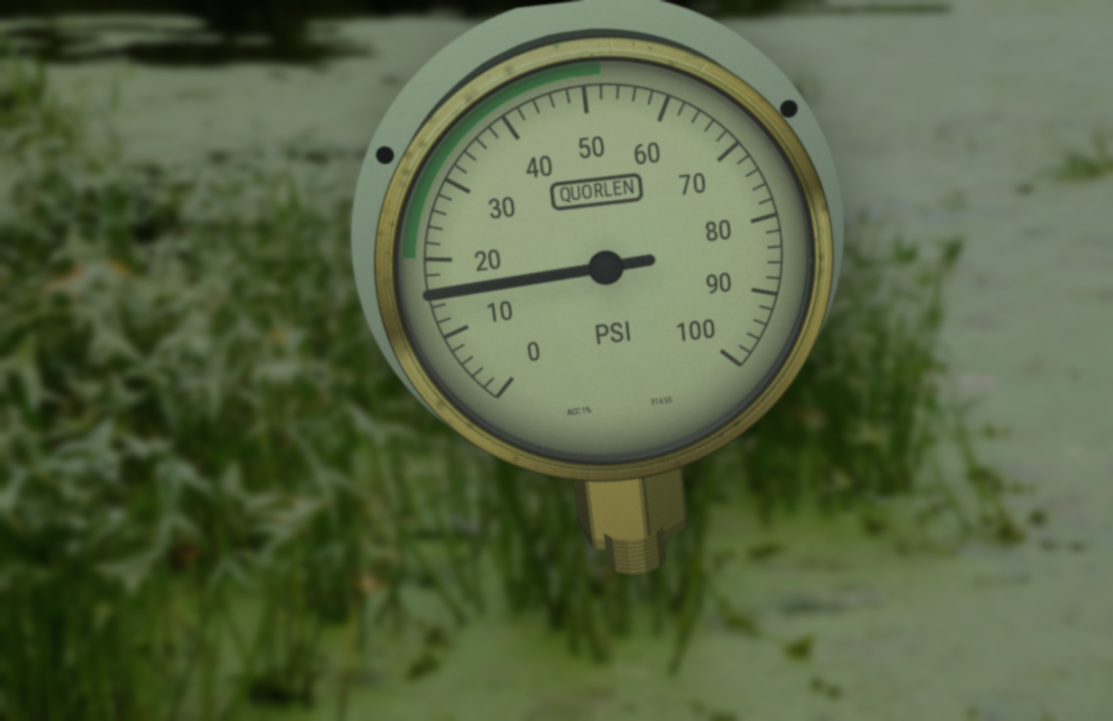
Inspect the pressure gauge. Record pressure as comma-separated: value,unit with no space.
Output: 16,psi
